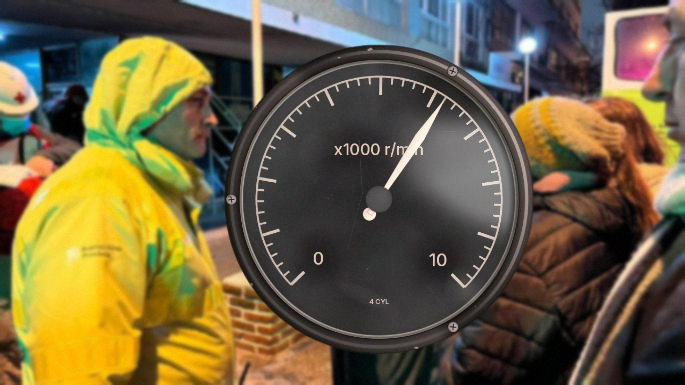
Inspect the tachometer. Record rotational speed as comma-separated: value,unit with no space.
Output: 6200,rpm
